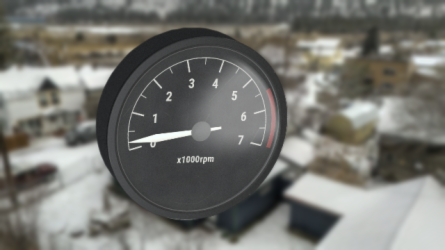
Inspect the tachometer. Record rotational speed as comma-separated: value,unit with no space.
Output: 250,rpm
